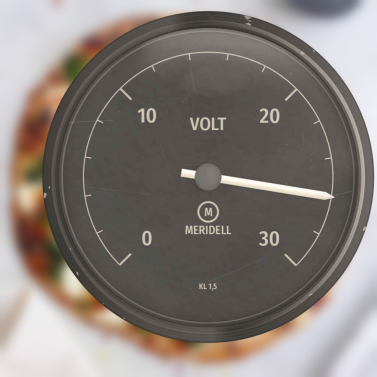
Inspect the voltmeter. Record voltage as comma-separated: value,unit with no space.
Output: 26,V
